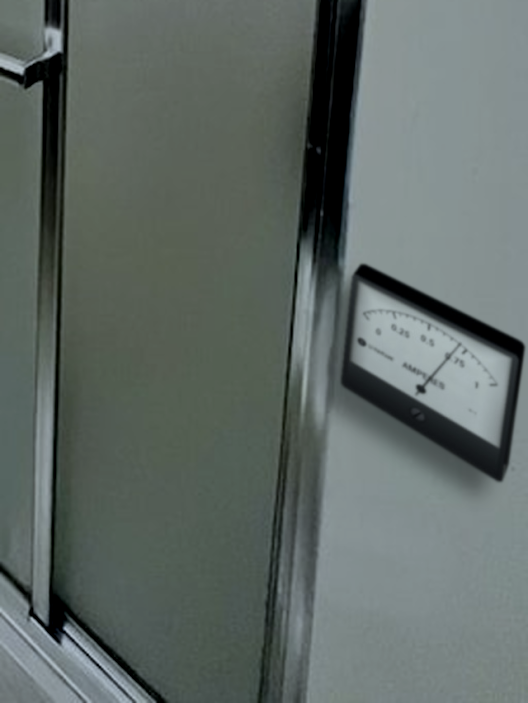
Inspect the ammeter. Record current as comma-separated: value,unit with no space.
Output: 0.7,A
